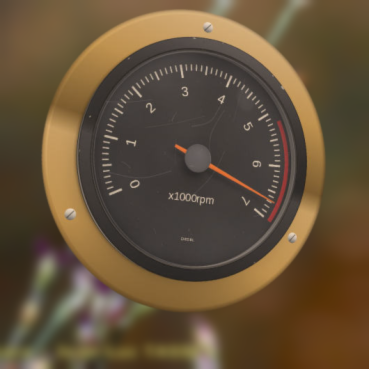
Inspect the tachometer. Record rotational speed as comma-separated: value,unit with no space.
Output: 6700,rpm
